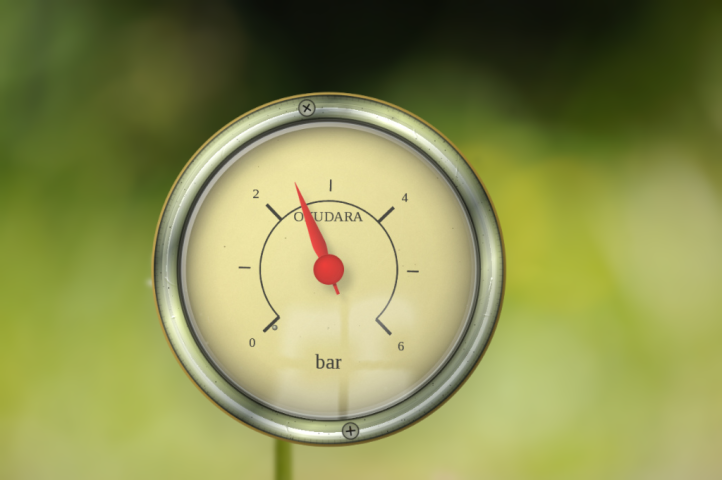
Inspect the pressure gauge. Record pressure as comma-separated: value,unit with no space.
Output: 2.5,bar
